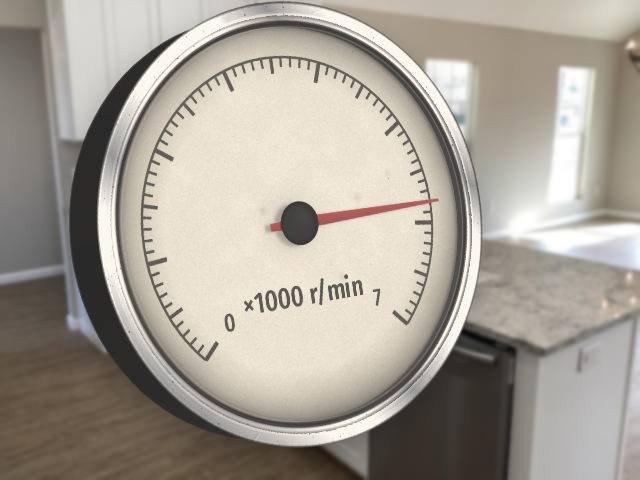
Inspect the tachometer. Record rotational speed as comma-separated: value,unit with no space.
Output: 5800,rpm
